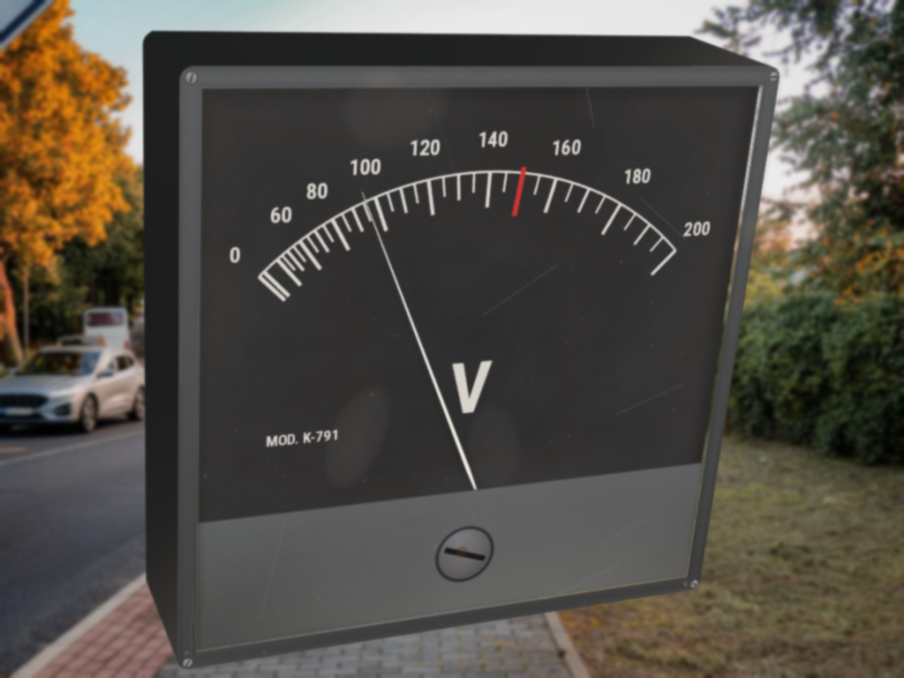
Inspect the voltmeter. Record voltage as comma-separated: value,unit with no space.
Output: 95,V
